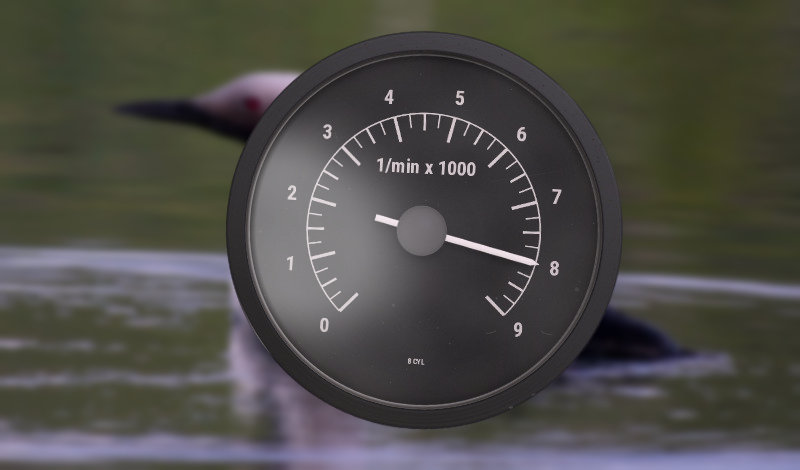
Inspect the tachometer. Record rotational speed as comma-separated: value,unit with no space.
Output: 8000,rpm
